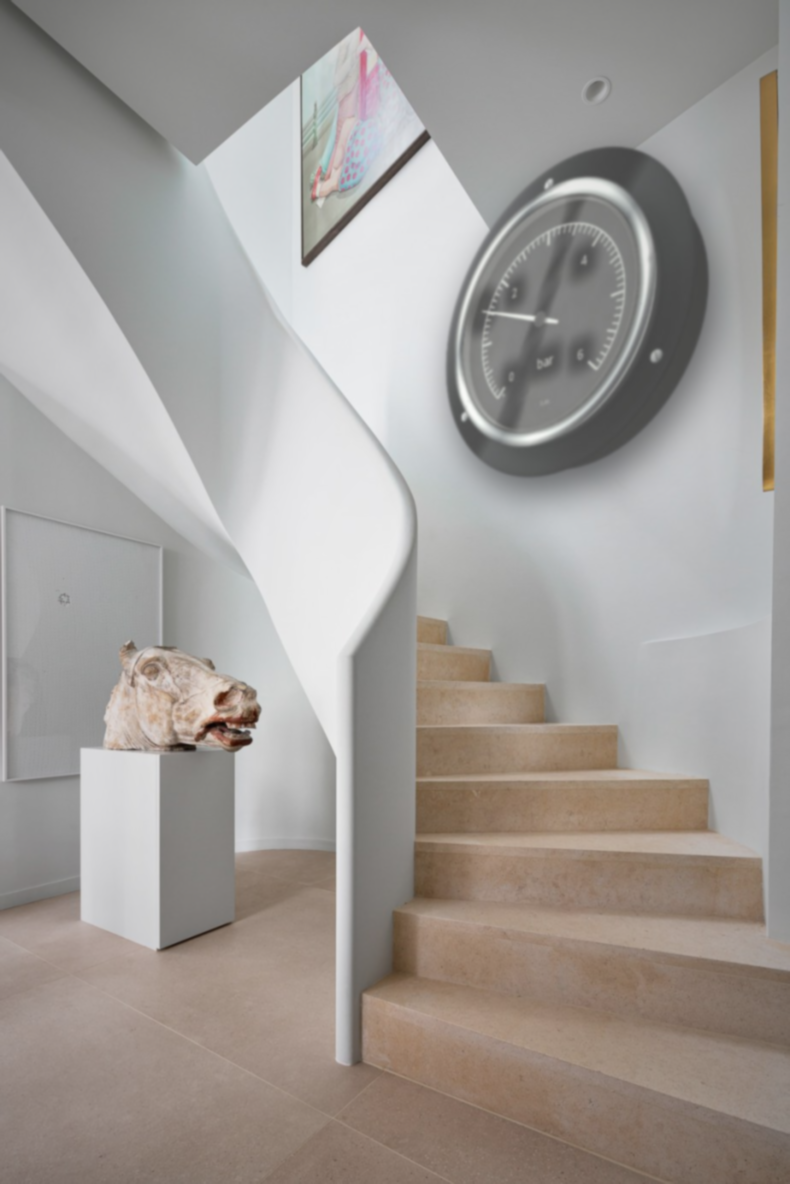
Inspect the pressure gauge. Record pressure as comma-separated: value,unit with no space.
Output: 1.5,bar
